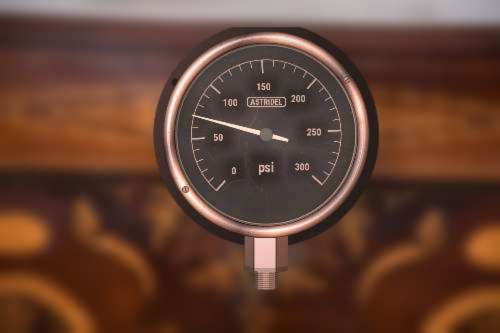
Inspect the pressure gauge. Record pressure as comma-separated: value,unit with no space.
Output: 70,psi
